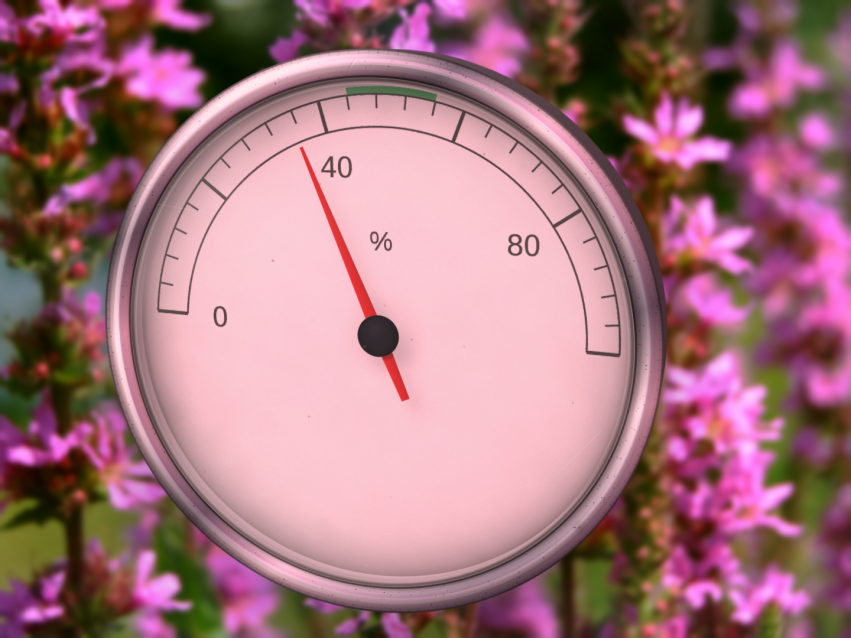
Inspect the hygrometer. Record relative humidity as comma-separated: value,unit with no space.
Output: 36,%
